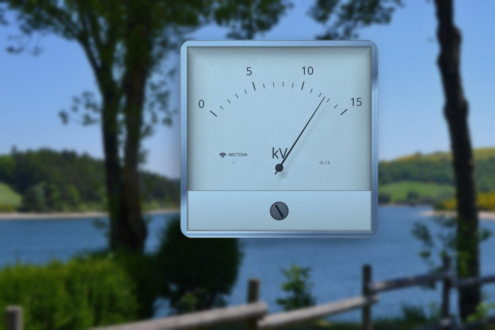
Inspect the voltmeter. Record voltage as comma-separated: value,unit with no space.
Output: 12.5,kV
